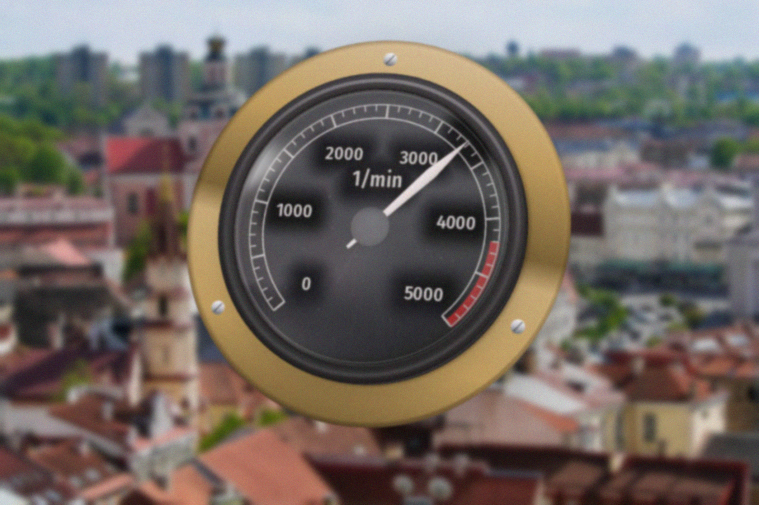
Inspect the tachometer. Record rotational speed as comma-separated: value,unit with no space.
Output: 3300,rpm
